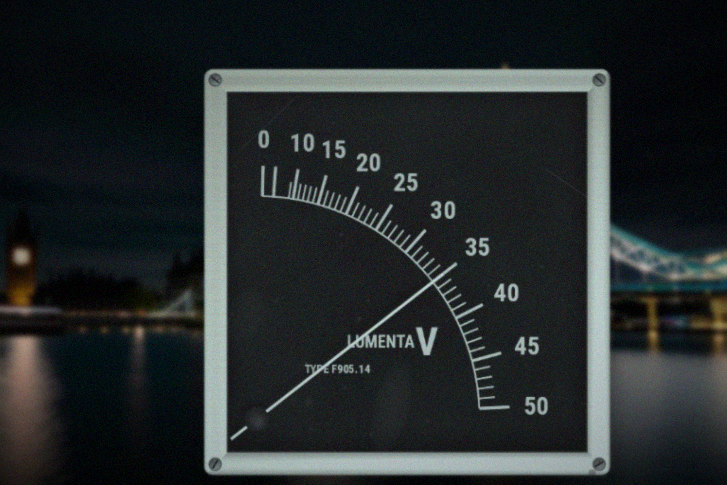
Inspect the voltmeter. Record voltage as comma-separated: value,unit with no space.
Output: 35,V
